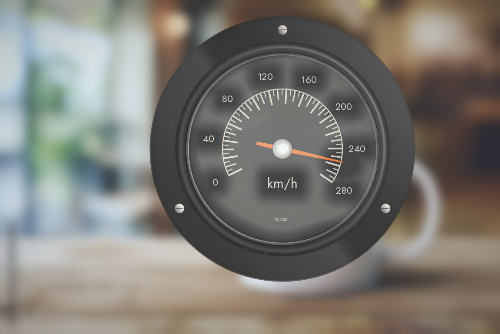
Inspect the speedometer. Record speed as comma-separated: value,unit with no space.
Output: 255,km/h
